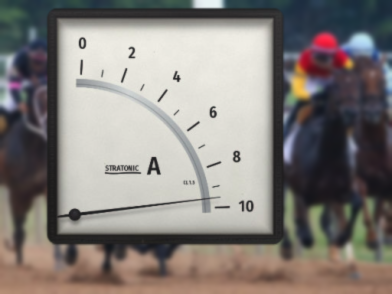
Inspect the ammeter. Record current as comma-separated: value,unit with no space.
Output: 9.5,A
